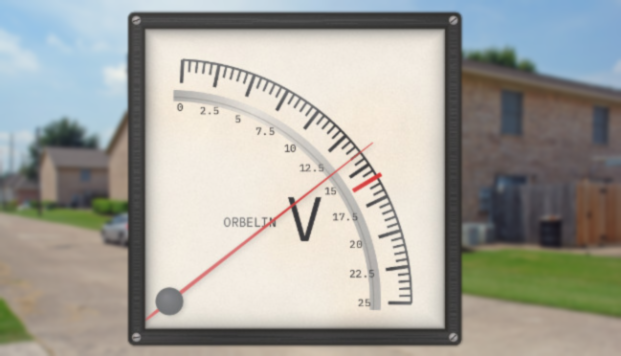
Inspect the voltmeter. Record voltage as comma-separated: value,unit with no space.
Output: 14,V
